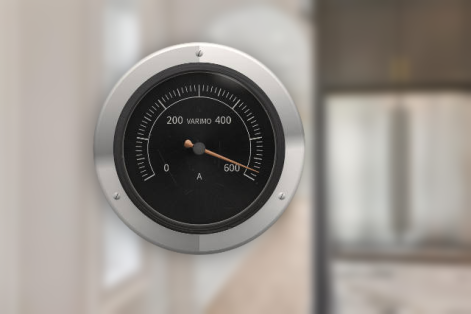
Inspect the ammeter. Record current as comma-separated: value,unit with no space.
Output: 580,A
